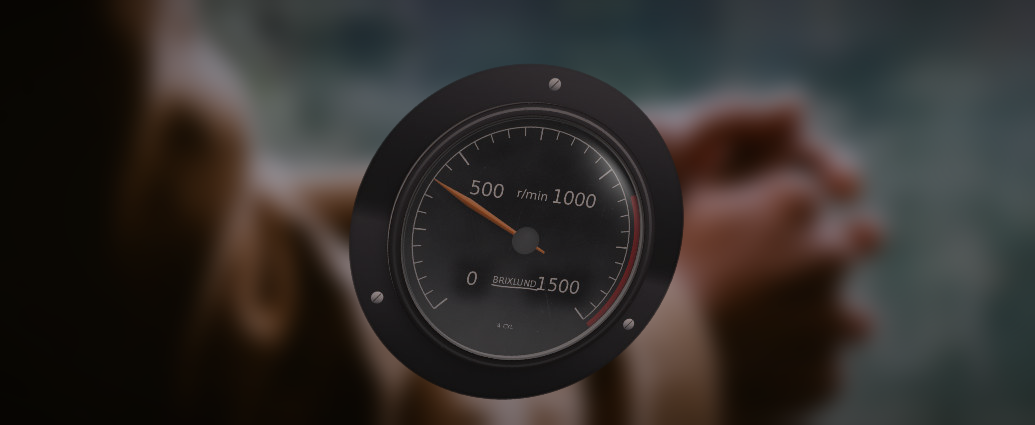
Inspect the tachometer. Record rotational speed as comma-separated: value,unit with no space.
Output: 400,rpm
